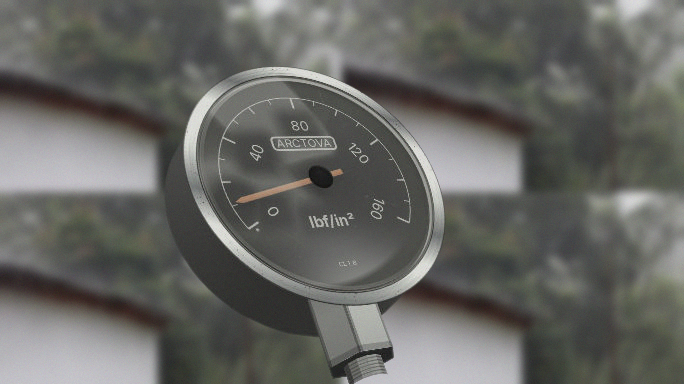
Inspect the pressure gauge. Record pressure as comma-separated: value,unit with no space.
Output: 10,psi
